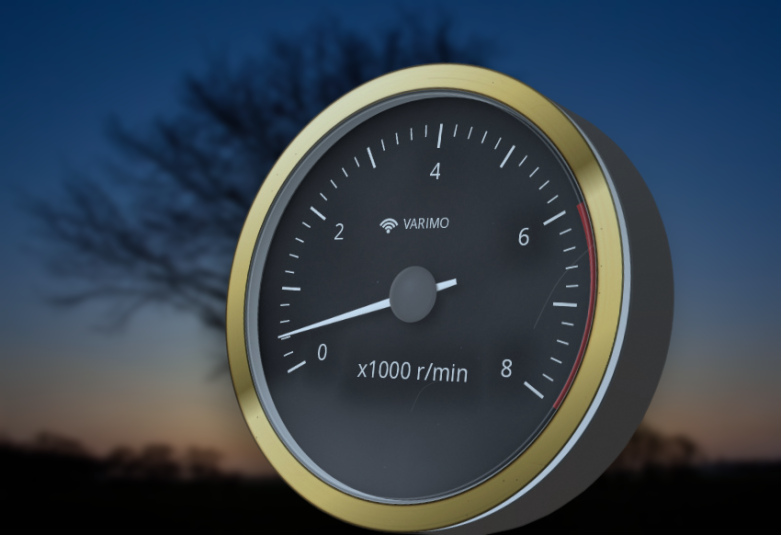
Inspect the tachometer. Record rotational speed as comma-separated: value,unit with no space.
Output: 400,rpm
